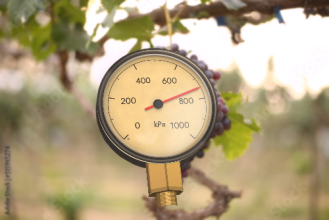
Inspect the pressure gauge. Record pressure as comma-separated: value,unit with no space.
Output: 750,kPa
